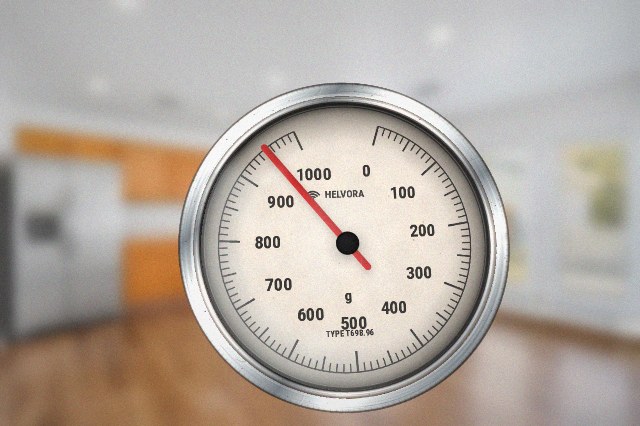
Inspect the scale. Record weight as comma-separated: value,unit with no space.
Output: 950,g
